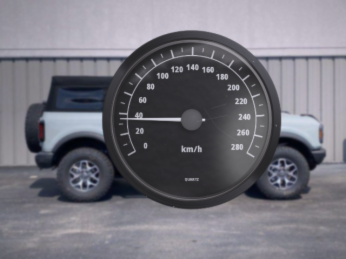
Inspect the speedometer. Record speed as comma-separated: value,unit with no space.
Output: 35,km/h
